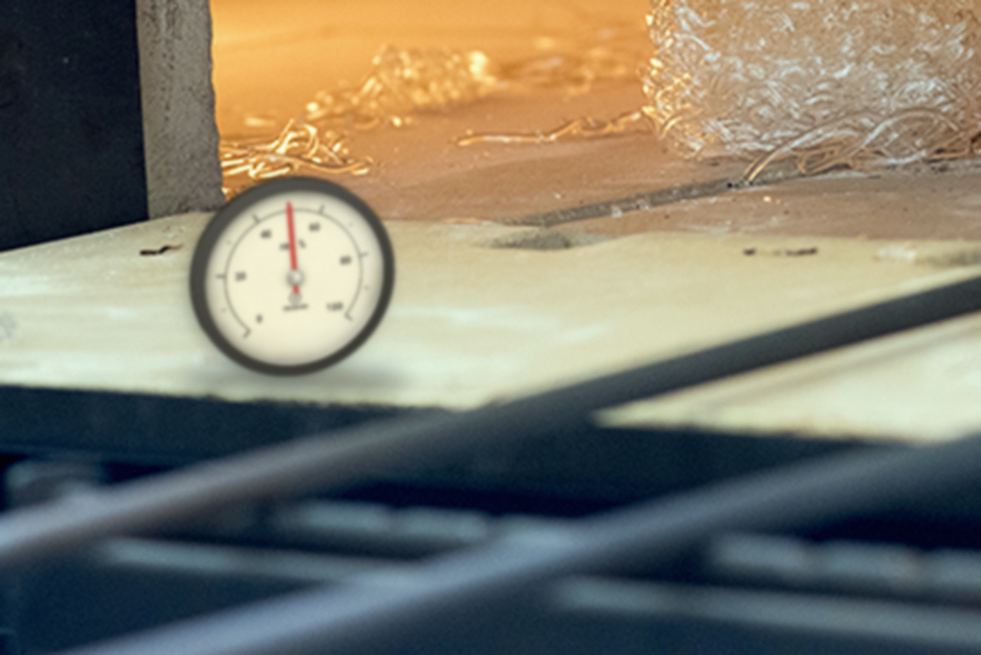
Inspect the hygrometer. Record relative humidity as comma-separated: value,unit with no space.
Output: 50,%
